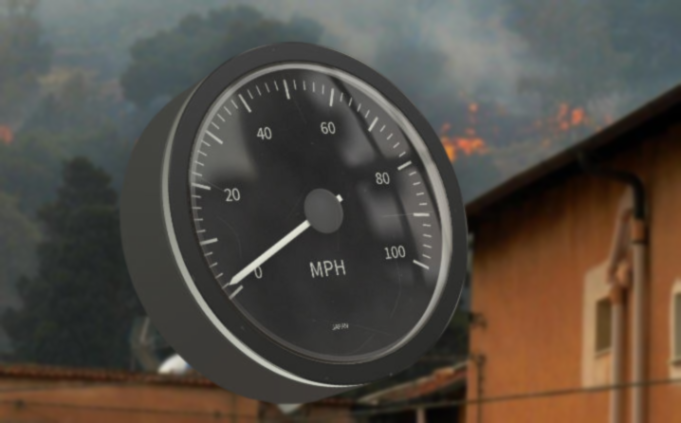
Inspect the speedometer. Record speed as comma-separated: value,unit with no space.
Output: 2,mph
